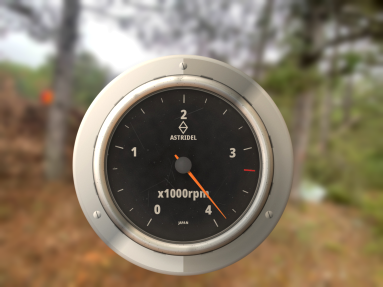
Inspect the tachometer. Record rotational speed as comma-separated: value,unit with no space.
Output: 3875,rpm
